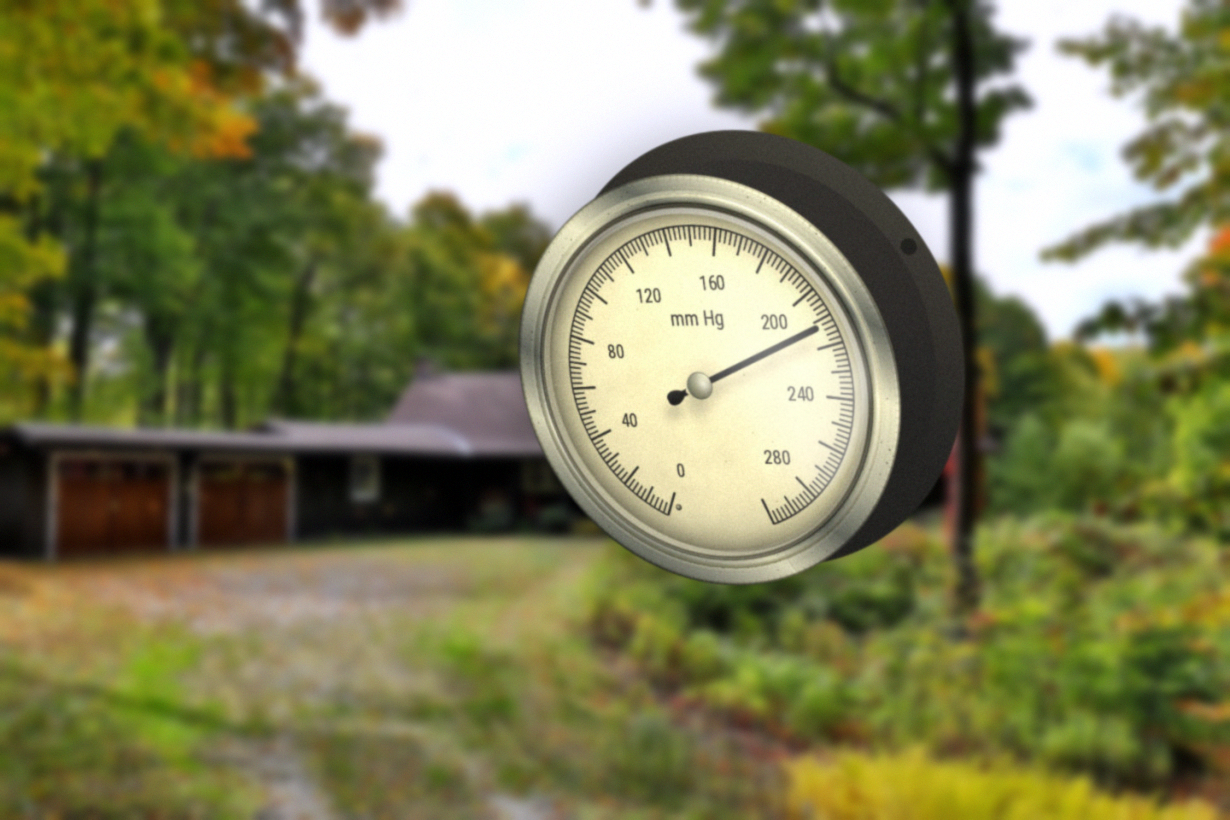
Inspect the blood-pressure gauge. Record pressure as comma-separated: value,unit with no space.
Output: 212,mmHg
